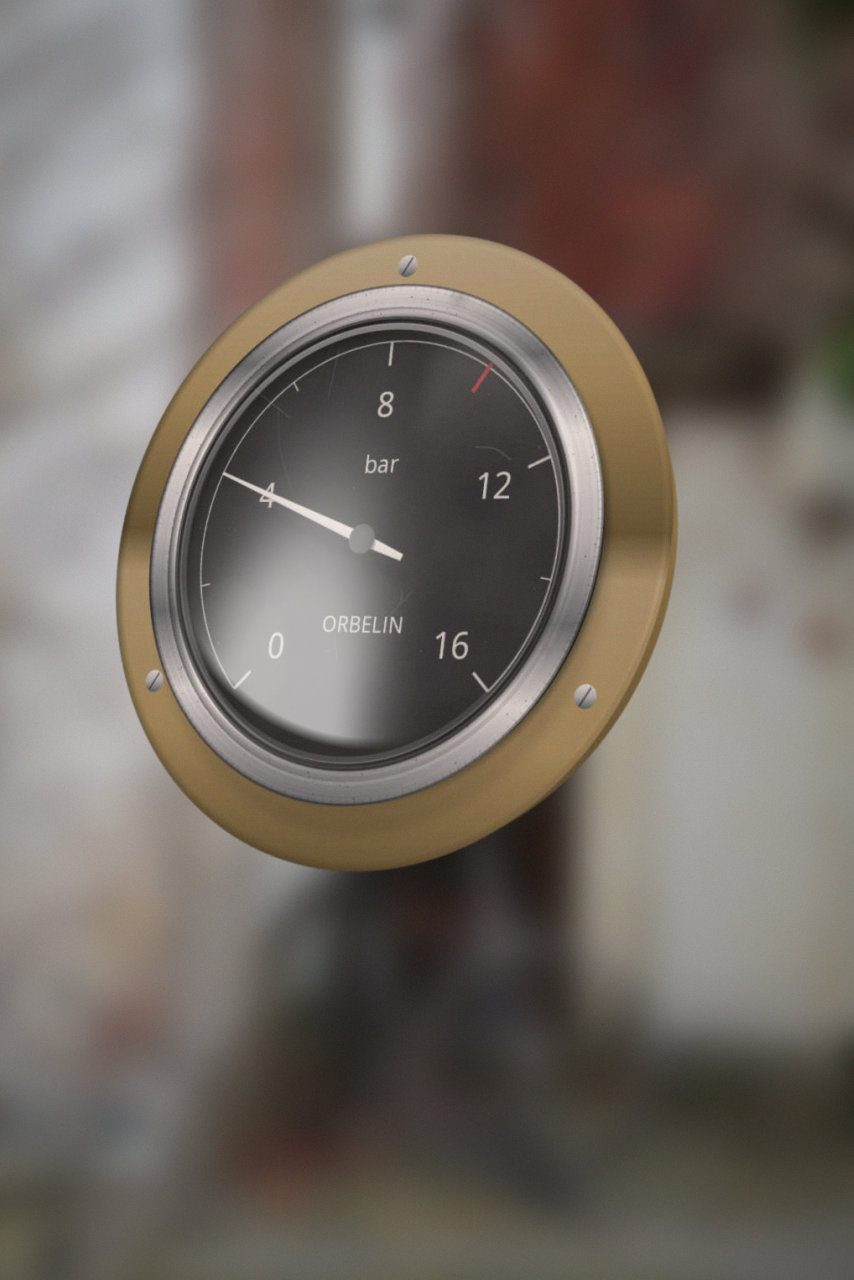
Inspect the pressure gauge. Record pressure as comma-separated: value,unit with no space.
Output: 4,bar
